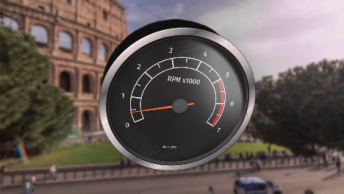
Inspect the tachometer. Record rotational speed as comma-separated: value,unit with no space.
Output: 500,rpm
